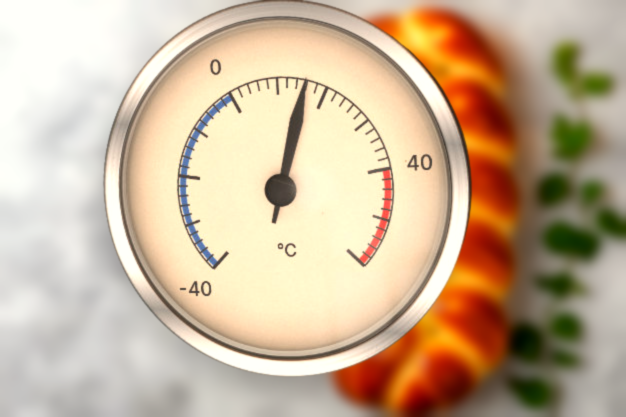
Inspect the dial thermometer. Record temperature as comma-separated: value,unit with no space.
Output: 16,°C
